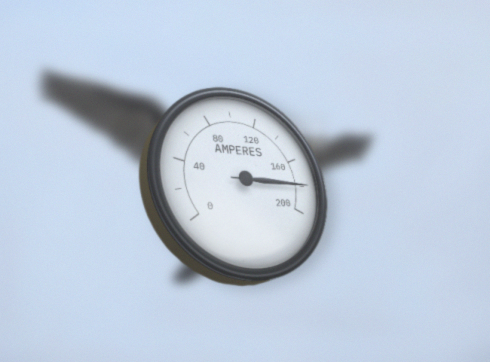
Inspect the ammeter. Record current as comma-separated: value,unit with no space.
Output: 180,A
